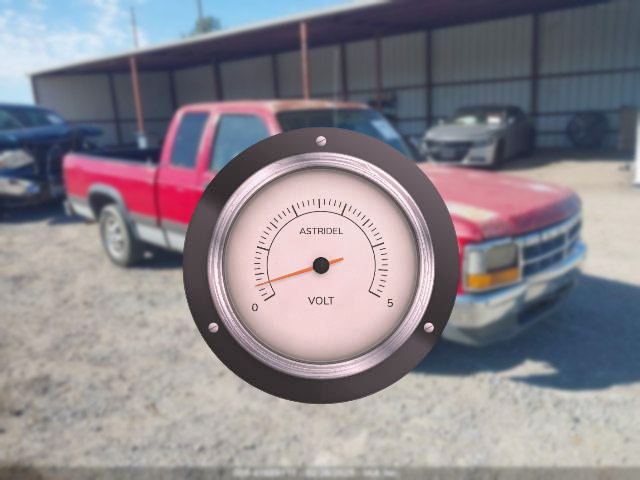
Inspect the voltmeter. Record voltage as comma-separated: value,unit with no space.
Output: 0.3,V
